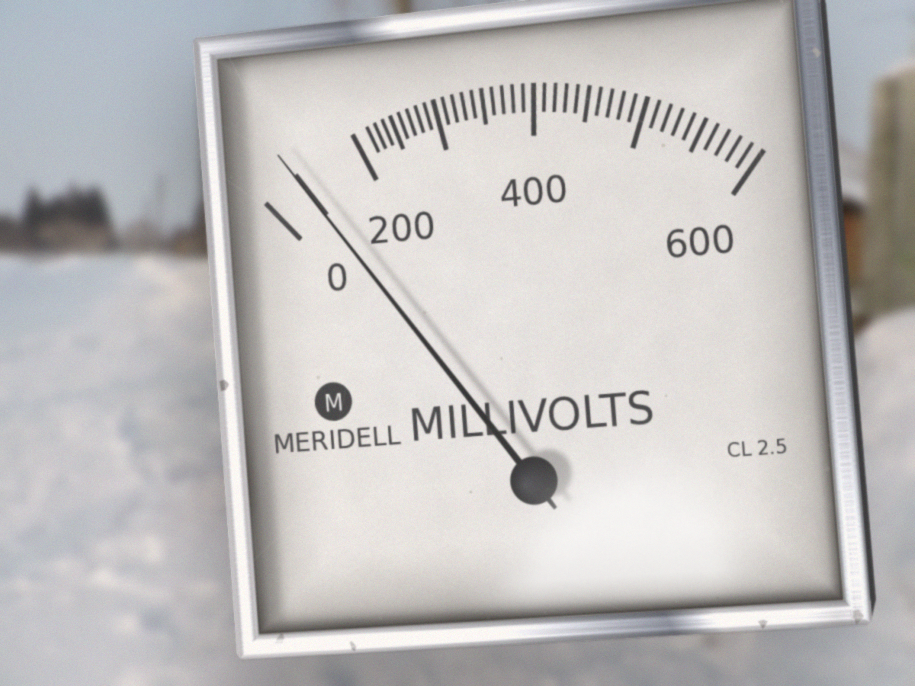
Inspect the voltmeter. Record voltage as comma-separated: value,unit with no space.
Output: 100,mV
